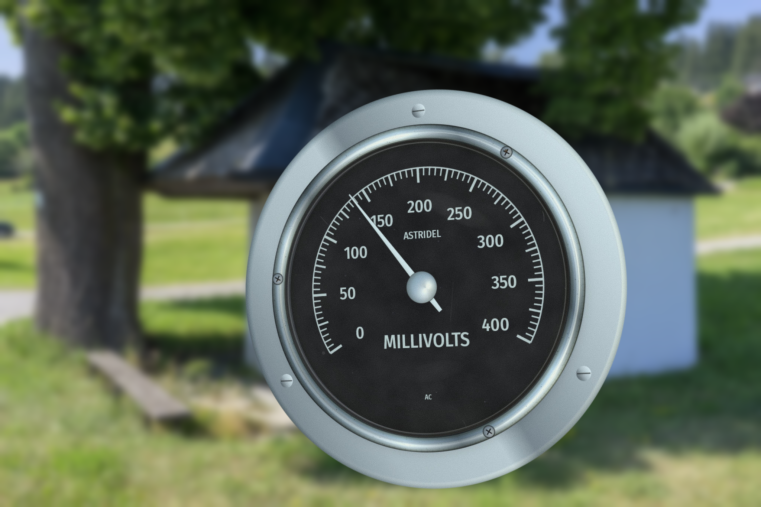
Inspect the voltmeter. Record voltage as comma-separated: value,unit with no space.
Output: 140,mV
